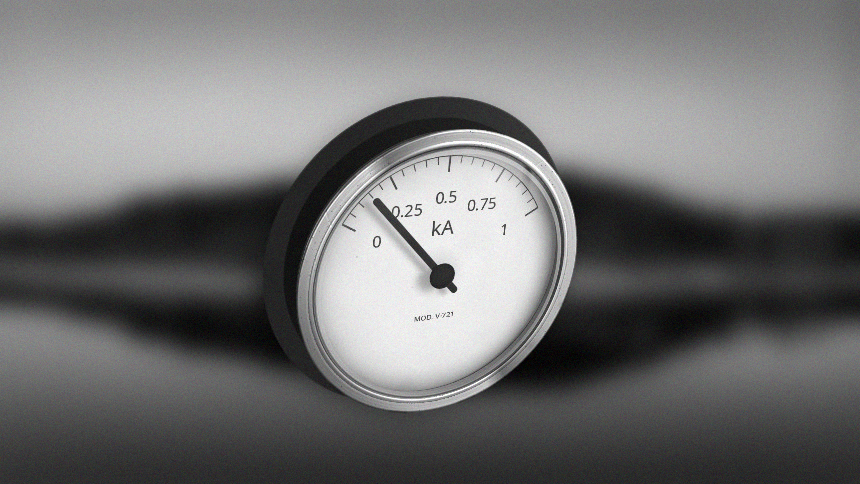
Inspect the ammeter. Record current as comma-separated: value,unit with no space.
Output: 0.15,kA
